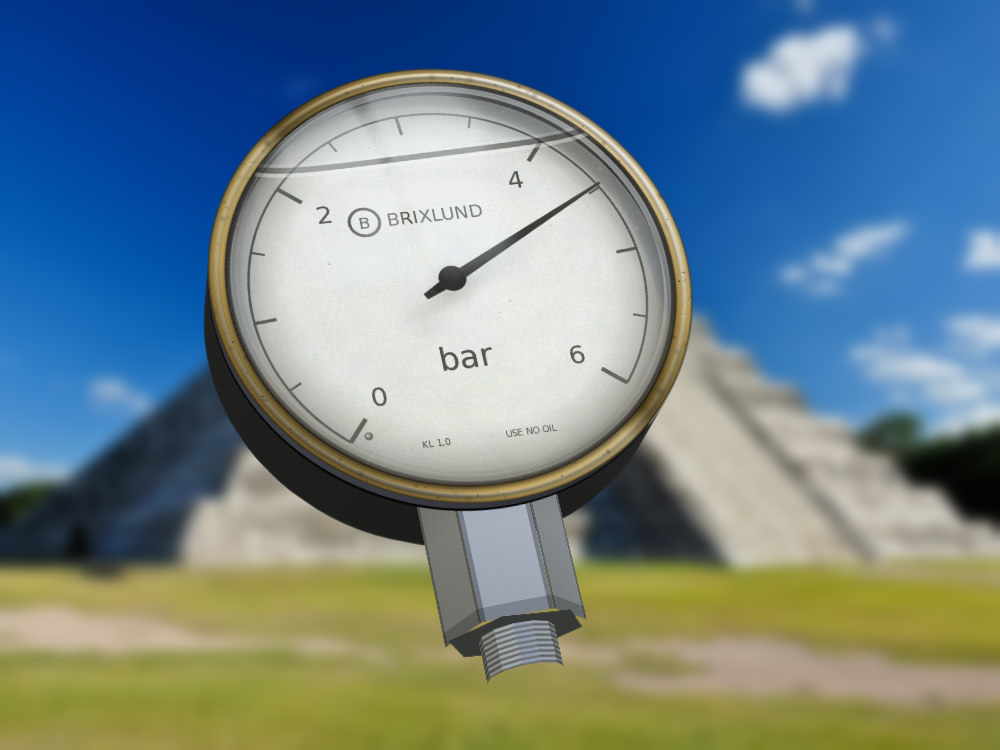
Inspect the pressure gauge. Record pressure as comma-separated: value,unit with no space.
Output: 4.5,bar
